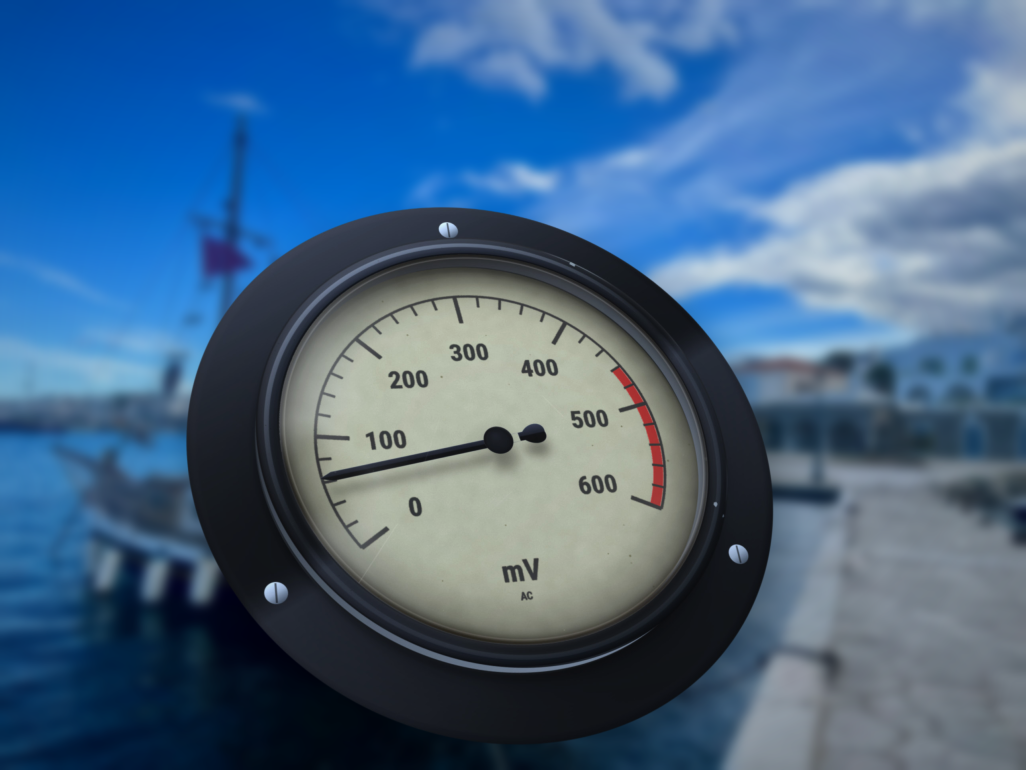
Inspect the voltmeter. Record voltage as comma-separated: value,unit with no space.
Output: 60,mV
